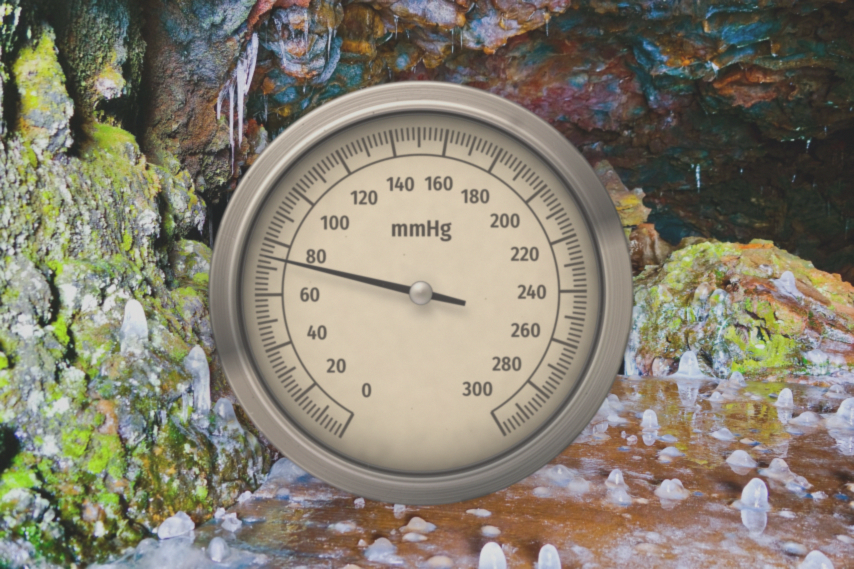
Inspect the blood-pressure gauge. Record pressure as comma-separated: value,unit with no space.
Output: 74,mmHg
